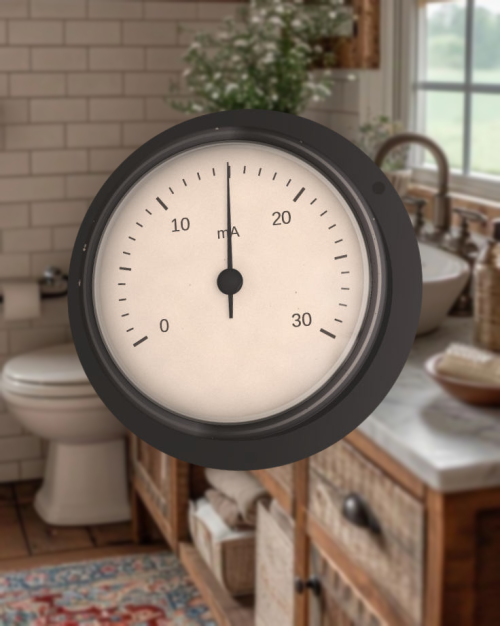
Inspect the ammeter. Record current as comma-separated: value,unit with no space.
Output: 15,mA
